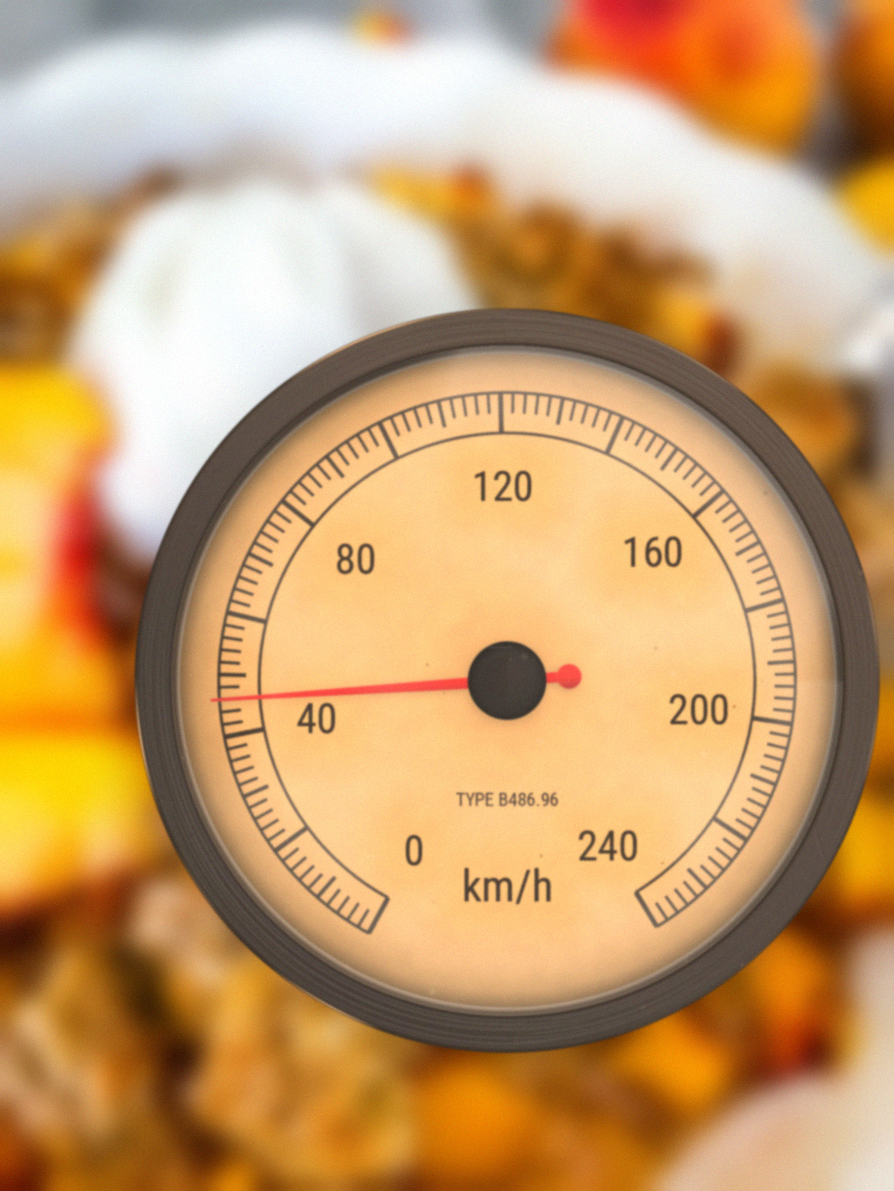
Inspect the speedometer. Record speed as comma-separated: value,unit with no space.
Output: 46,km/h
